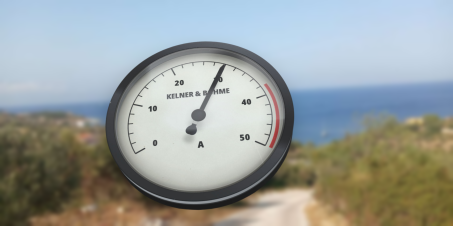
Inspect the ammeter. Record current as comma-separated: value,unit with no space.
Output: 30,A
